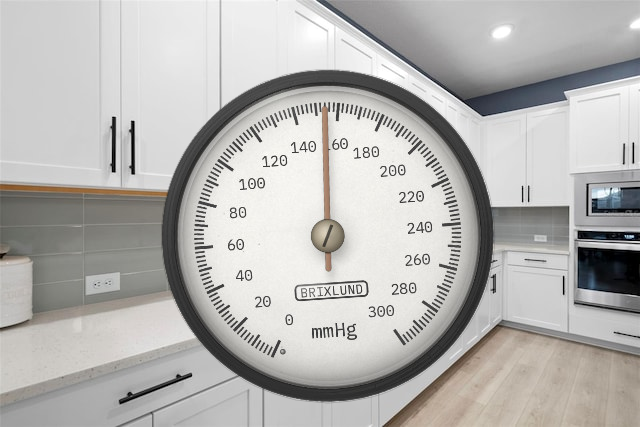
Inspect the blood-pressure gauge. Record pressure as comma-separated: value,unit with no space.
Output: 154,mmHg
